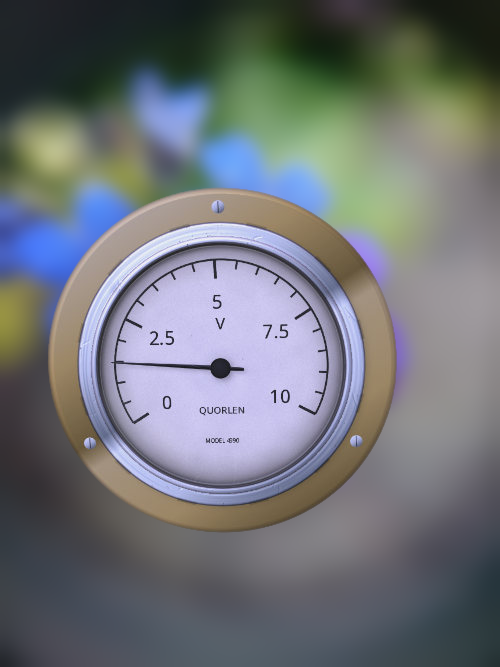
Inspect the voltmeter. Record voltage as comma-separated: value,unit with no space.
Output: 1.5,V
